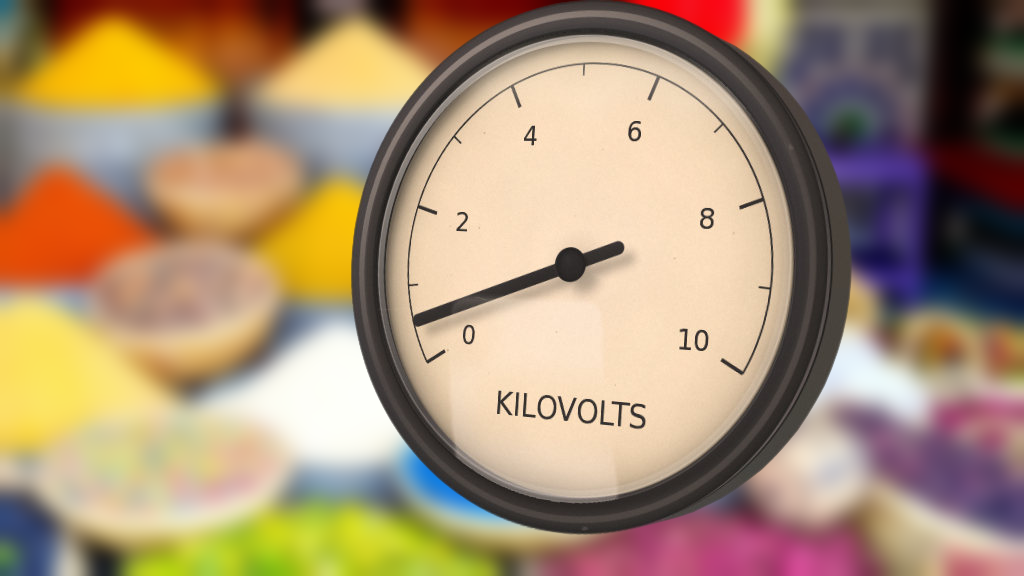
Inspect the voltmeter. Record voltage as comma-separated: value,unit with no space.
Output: 0.5,kV
